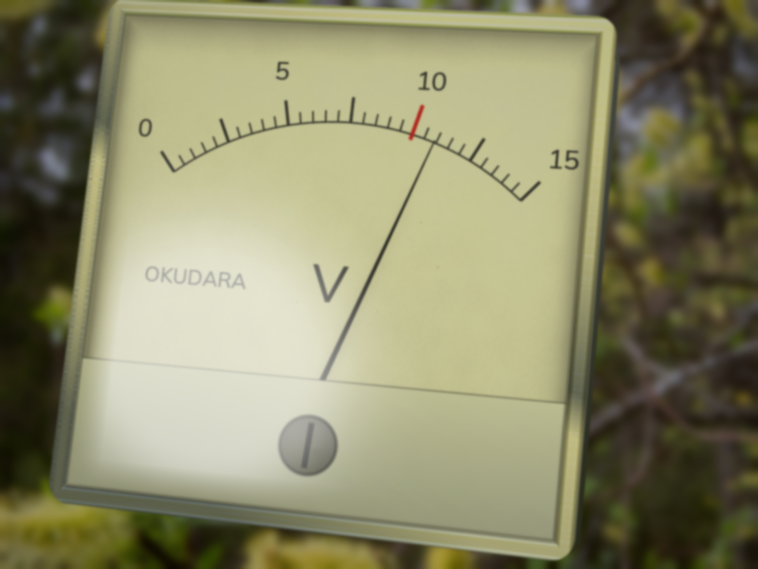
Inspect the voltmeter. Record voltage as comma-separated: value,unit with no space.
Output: 11,V
